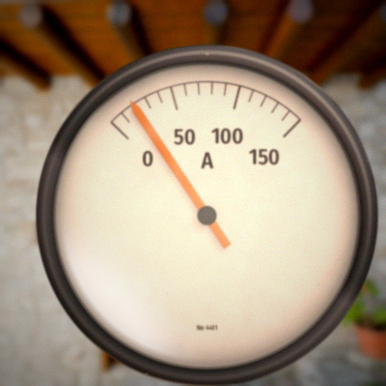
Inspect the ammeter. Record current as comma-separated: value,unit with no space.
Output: 20,A
